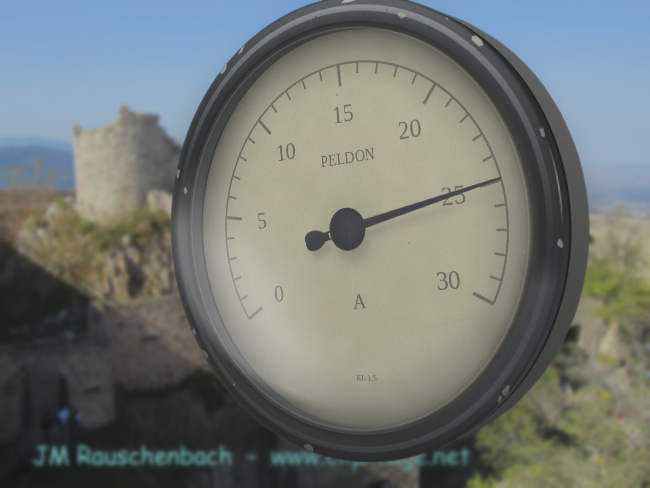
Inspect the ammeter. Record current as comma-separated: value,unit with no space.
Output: 25,A
